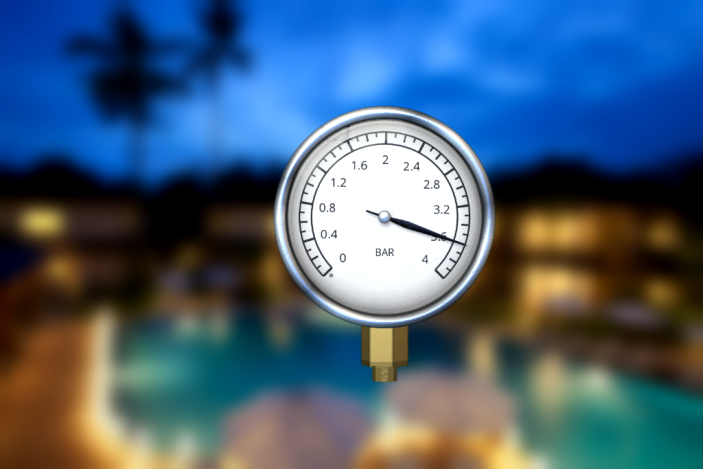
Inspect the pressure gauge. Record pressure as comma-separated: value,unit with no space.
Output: 3.6,bar
